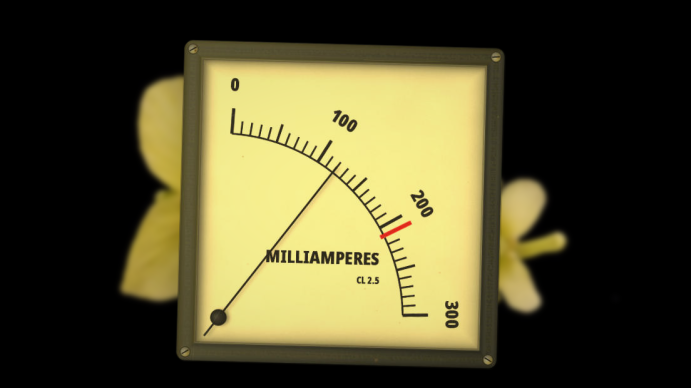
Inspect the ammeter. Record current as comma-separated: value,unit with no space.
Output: 120,mA
